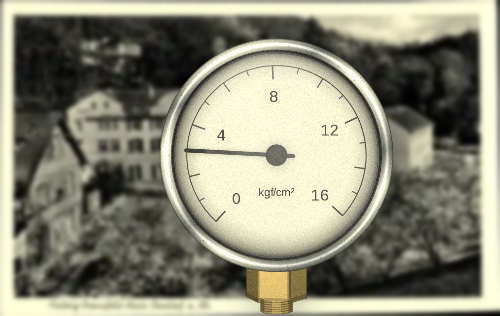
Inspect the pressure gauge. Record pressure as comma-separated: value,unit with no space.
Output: 3,kg/cm²
